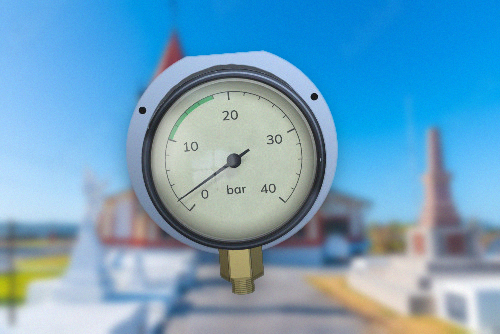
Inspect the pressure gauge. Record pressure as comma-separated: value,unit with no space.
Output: 2,bar
